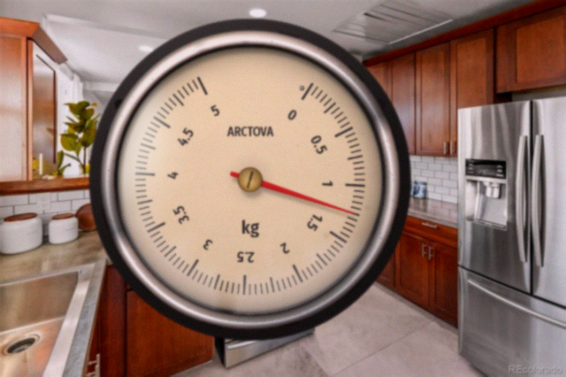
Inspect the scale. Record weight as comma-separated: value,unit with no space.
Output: 1.25,kg
